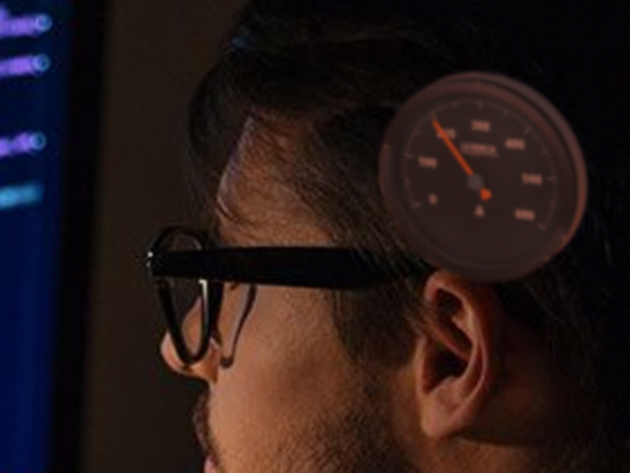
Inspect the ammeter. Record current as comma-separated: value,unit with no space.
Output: 200,A
